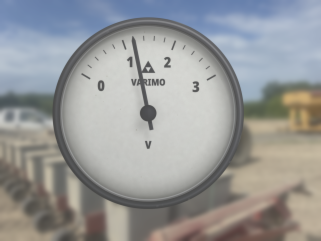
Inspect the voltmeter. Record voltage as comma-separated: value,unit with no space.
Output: 1.2,V
